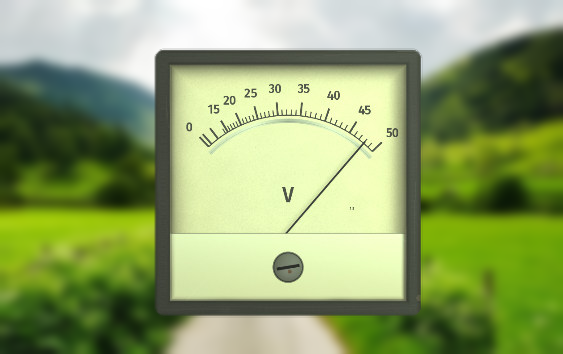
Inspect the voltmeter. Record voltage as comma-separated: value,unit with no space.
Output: 48,V
